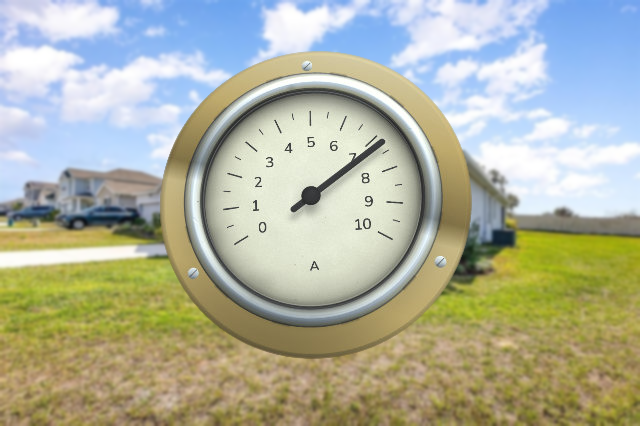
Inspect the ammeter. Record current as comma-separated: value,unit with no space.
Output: 7.25,A
